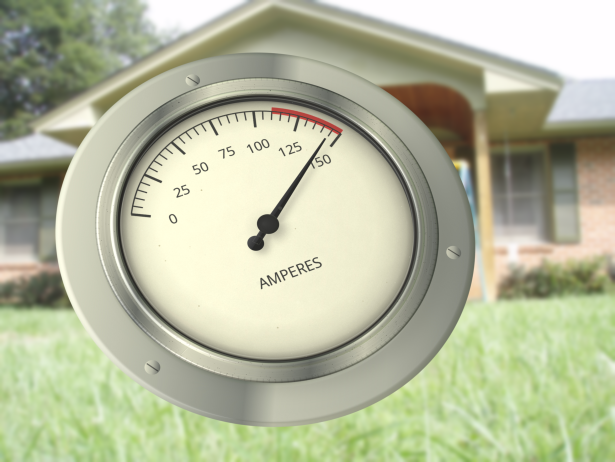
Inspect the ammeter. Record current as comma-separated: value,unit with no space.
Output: 145,A
